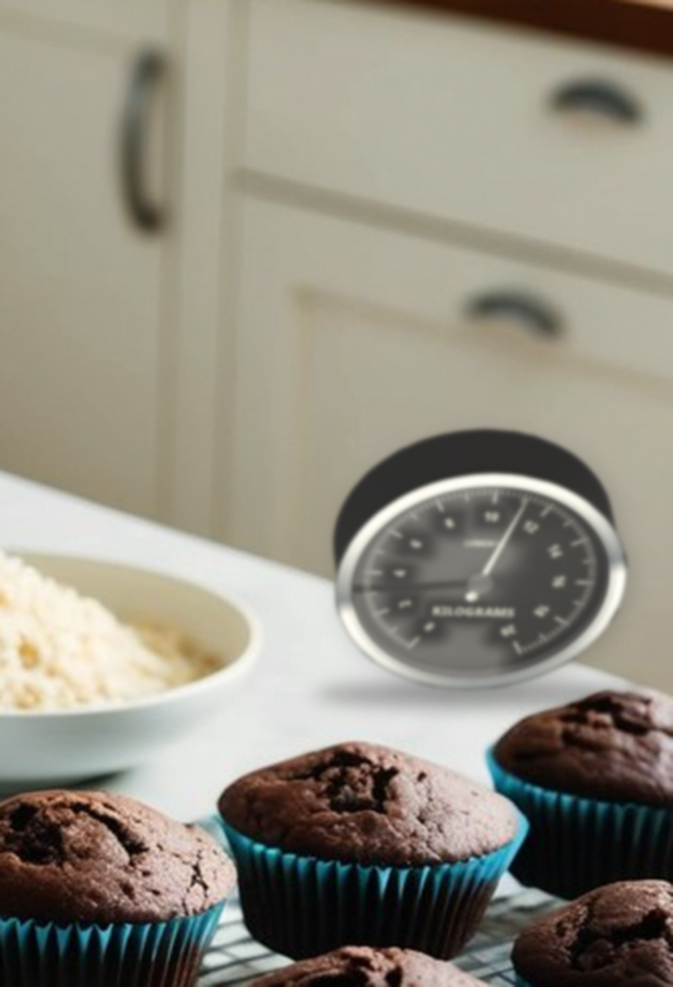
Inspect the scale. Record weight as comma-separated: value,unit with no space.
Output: 11,kg
